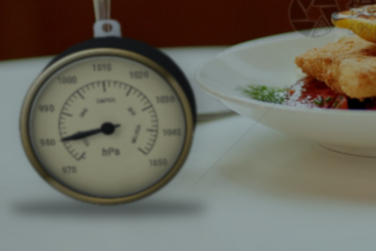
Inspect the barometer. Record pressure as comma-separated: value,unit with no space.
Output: 980,hPa
